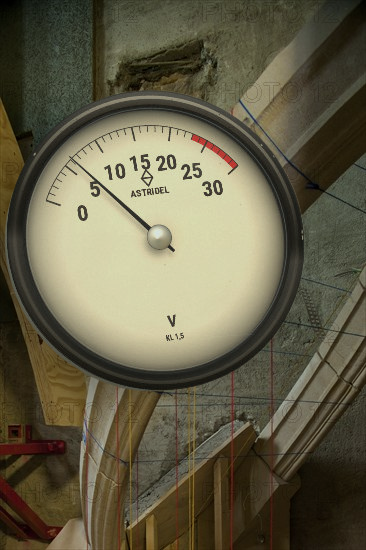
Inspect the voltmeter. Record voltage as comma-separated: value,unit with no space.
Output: 6,V
